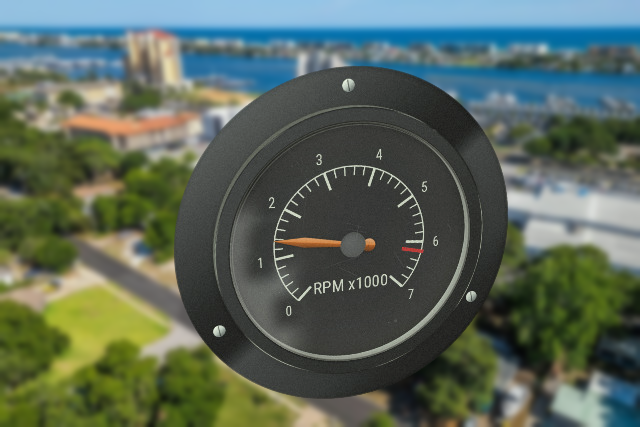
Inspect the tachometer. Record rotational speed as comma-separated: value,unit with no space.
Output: 1400,rpm
